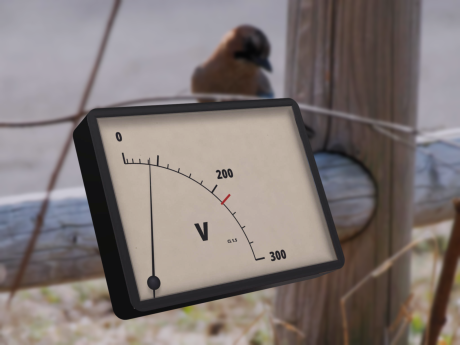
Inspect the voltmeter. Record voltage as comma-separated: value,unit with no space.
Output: 80,V
